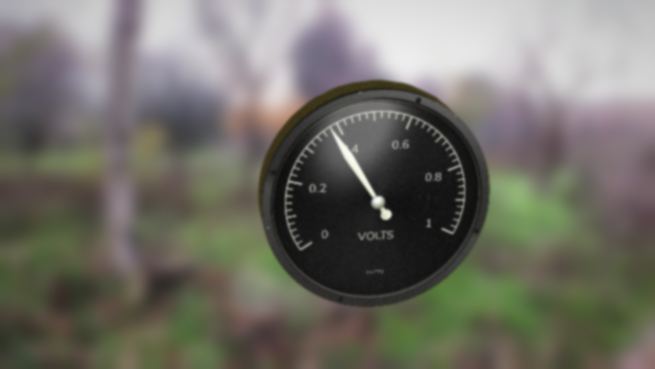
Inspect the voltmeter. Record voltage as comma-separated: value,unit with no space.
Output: 0.38,V
